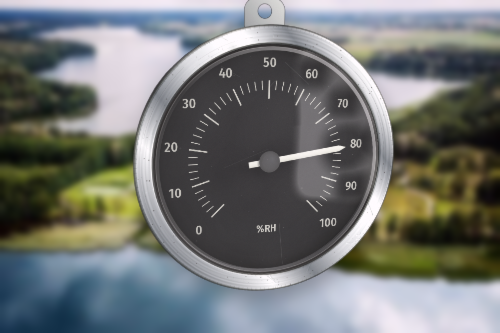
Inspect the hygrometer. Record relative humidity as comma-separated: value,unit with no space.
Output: 80,%
